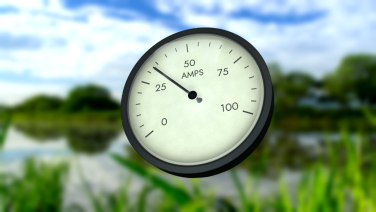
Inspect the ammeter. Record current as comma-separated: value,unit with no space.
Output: 32.5,A
